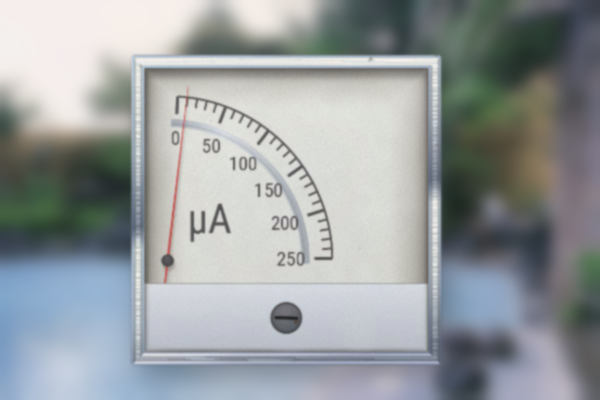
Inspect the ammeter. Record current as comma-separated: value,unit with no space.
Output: 10,µA
